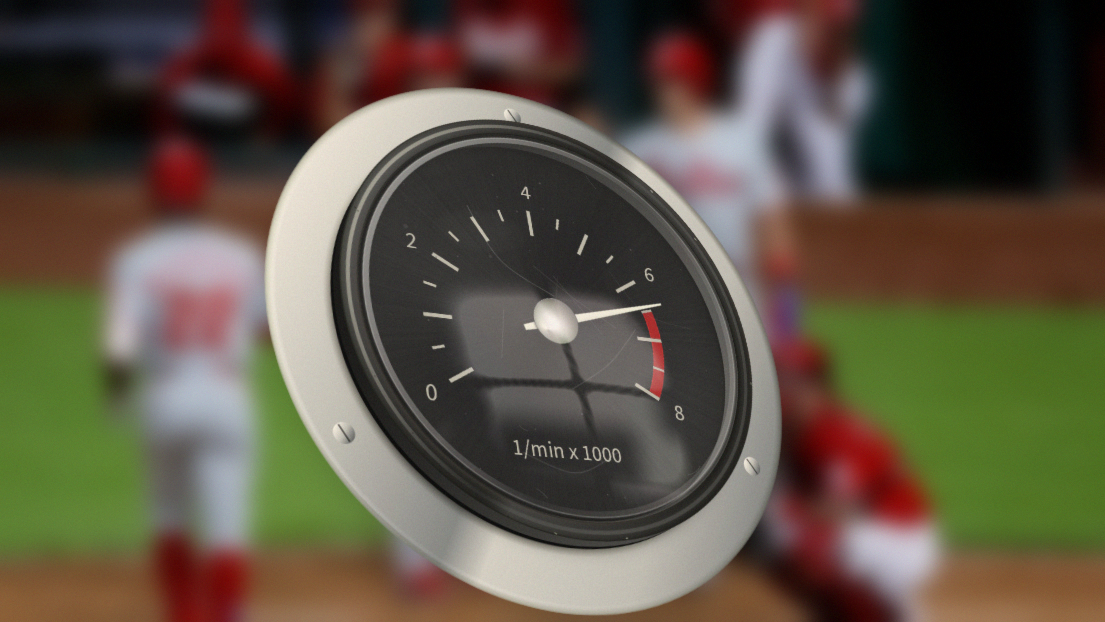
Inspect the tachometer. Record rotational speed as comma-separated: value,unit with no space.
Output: 6500,rpm
